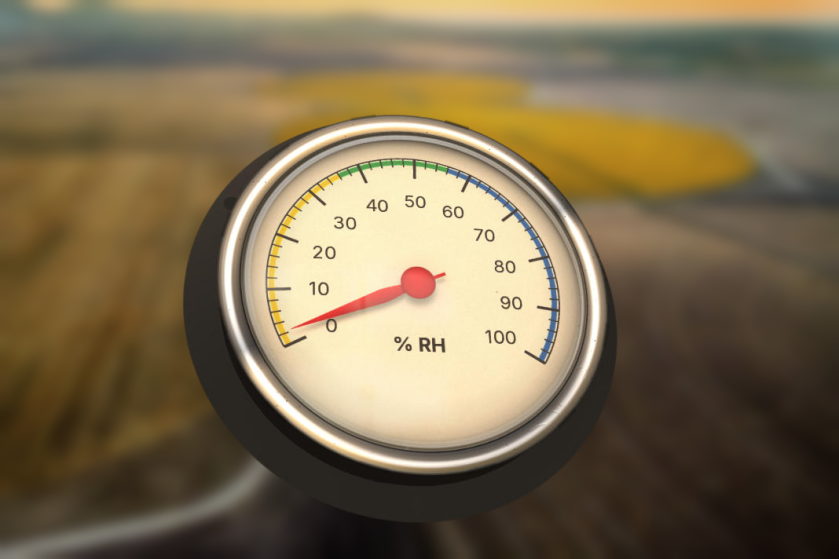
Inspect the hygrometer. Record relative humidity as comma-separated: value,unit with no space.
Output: 2,%
